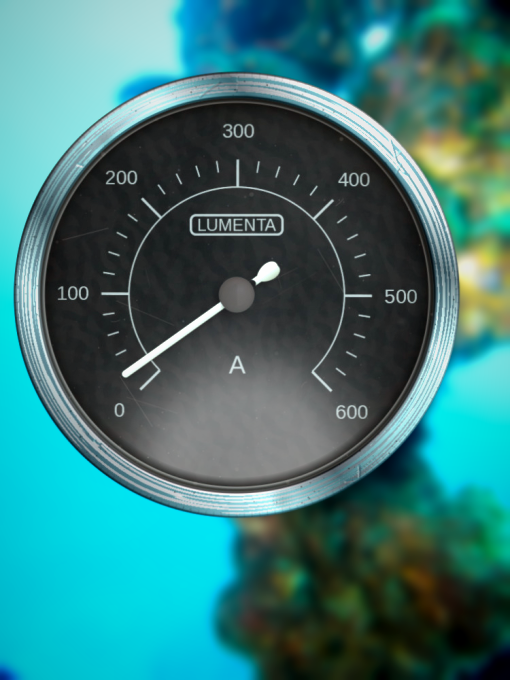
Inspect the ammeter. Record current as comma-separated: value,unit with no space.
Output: 20,A
